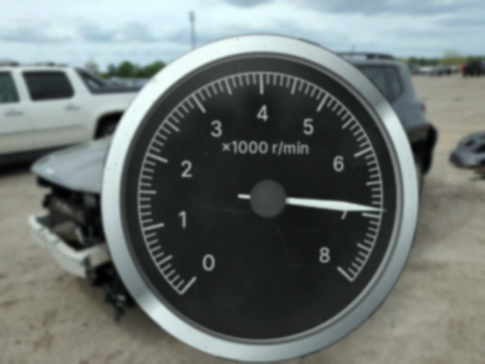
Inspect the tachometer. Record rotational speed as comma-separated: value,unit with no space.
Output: 6900,rpm
